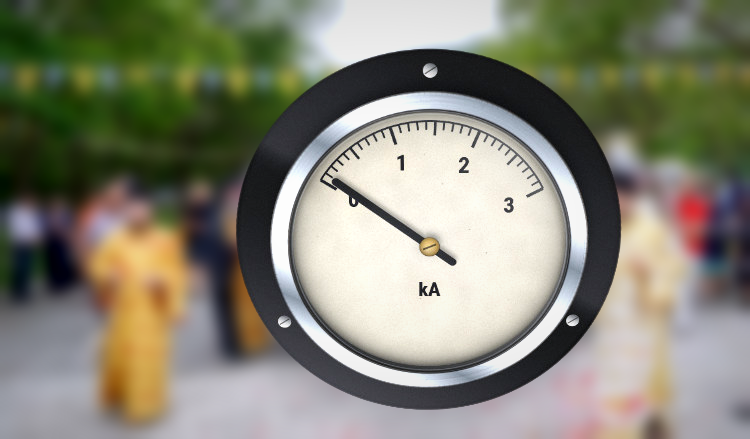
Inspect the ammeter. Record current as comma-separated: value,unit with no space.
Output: 0.1,kA
